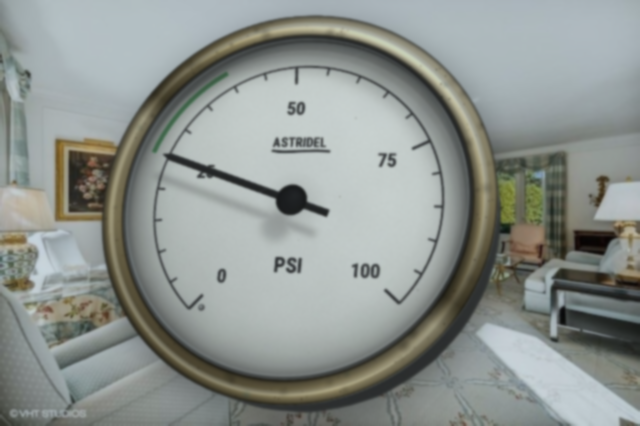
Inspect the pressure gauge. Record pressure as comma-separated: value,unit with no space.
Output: 25,psi
